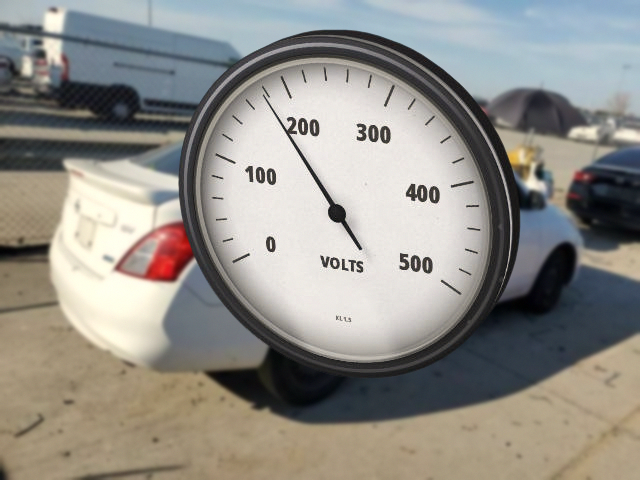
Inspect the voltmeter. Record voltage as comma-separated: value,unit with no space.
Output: 180,V
